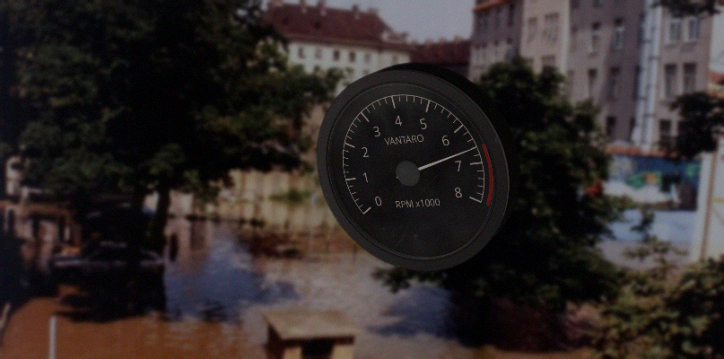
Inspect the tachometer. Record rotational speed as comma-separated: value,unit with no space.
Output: 6600,rpm
